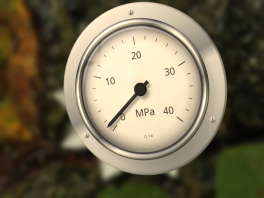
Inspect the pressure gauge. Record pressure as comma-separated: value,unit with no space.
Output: 1,MPa
